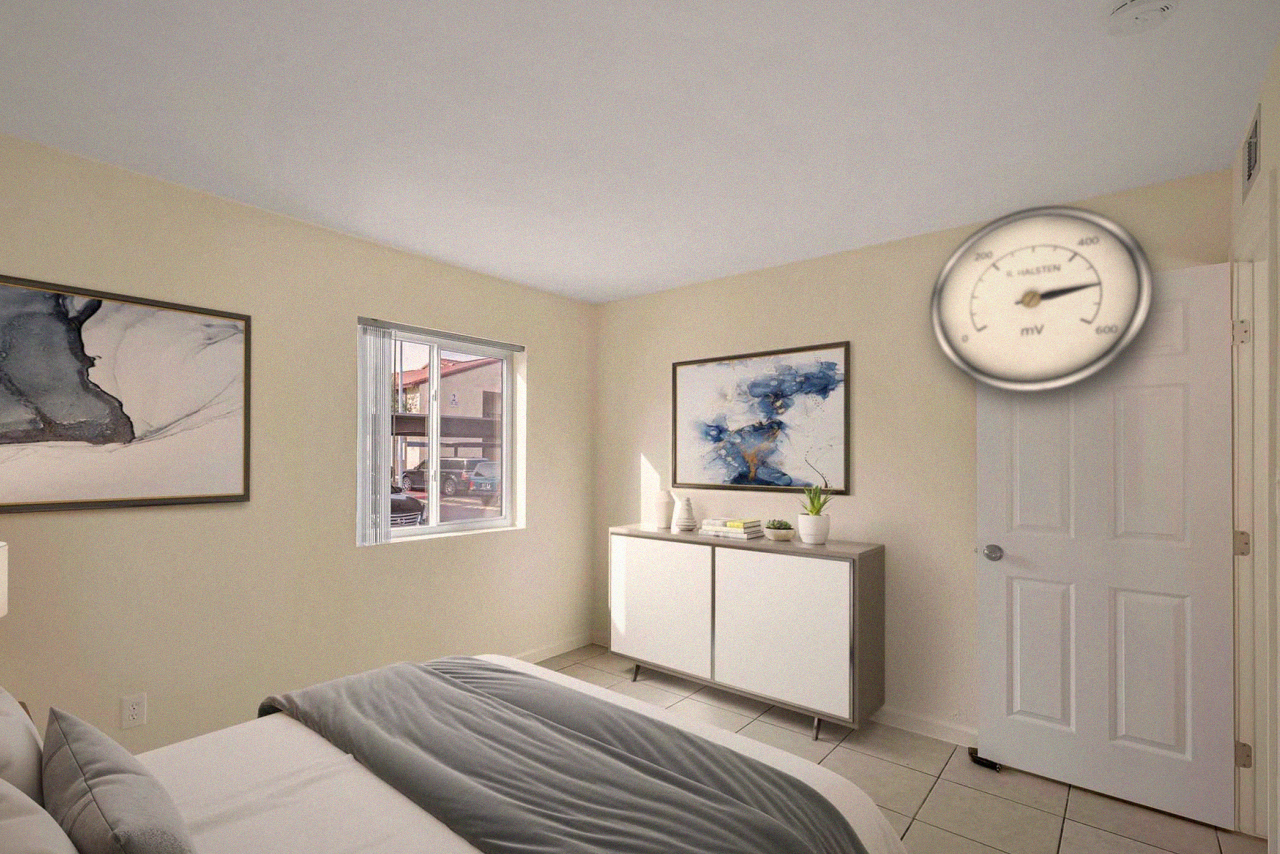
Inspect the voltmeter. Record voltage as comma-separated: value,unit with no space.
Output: 500,mV
